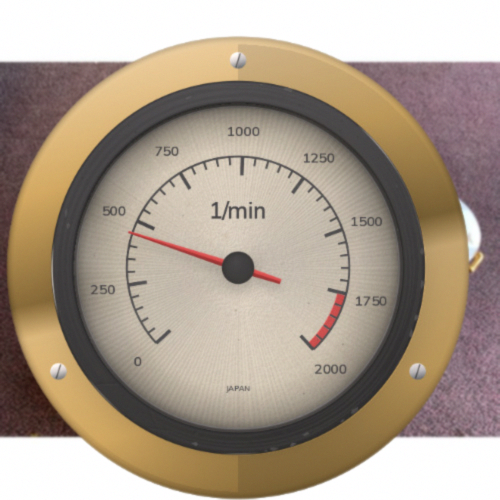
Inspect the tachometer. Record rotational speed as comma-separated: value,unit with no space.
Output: 450,rpm
